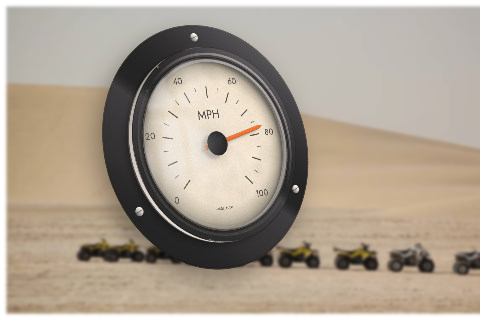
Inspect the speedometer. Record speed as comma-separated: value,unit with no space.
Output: 77.5,mph
